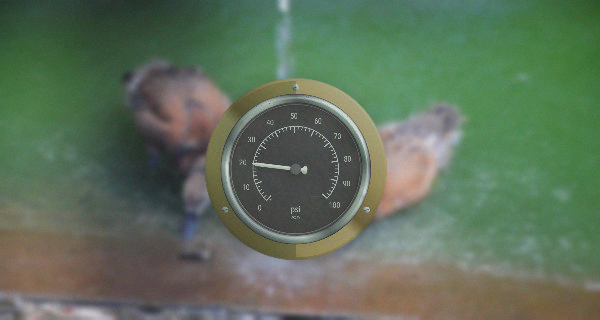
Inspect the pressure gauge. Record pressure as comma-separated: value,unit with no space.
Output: 20,psi
